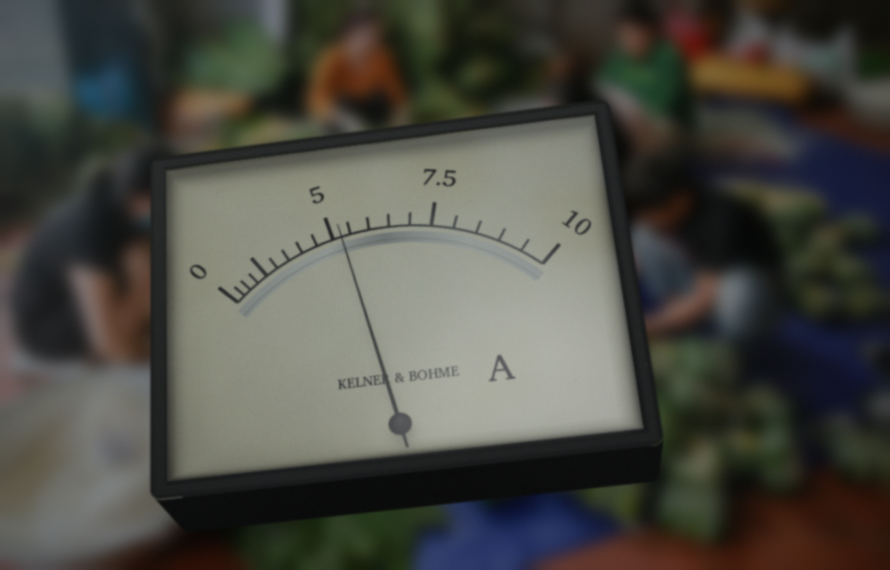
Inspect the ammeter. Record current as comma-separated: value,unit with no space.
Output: 5.25,A
